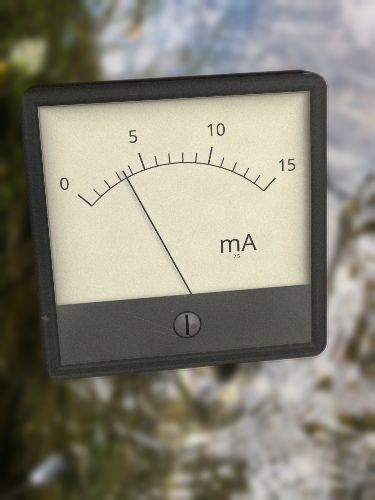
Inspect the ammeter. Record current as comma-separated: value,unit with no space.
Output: 3.5,mA
